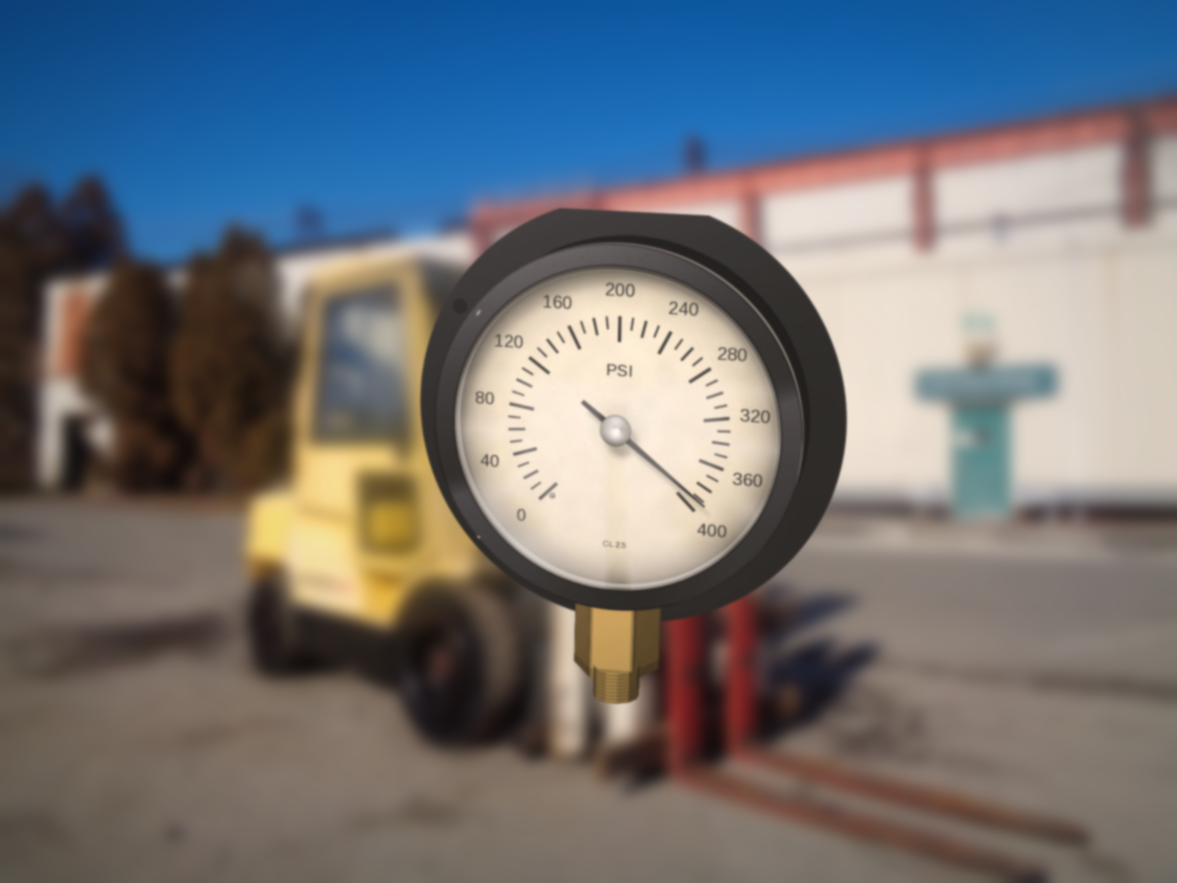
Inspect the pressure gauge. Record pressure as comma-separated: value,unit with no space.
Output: 390,psi
